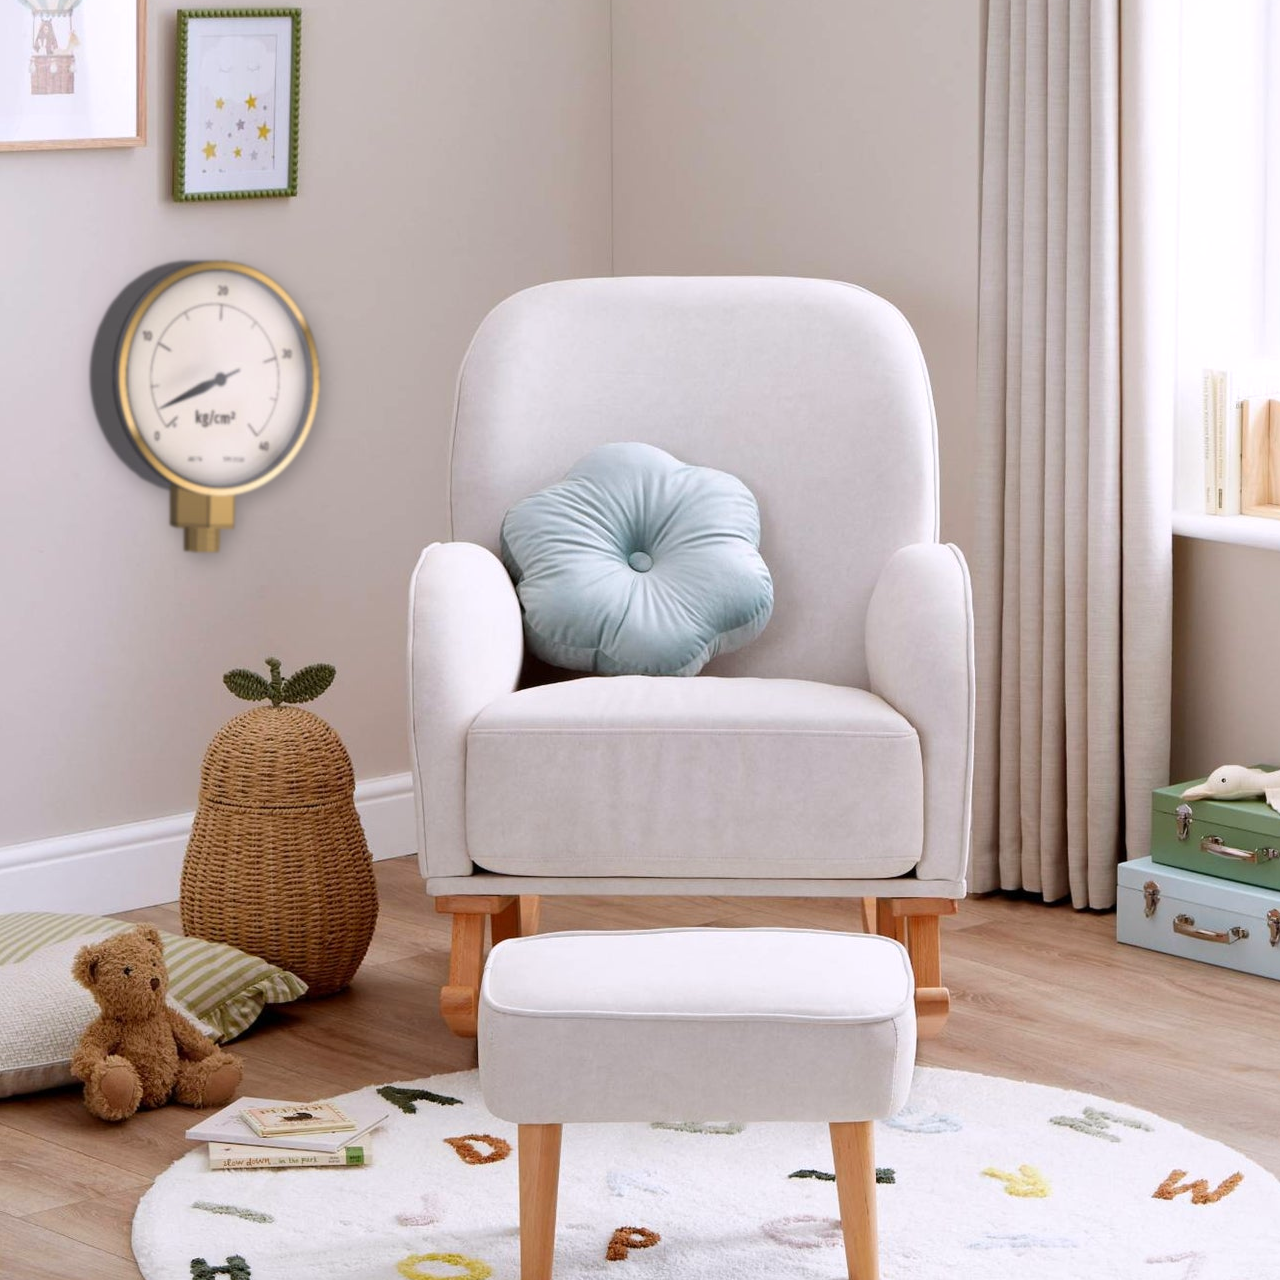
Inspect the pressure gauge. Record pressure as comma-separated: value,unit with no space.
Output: 2.5,kg/cm²
